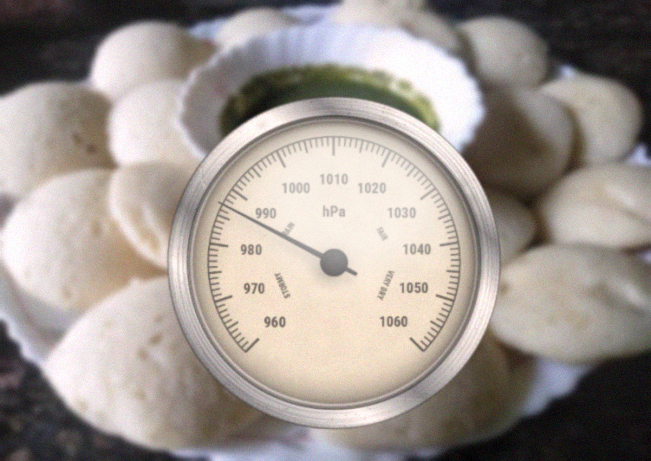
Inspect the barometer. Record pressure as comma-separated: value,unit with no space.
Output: 987,hPa
